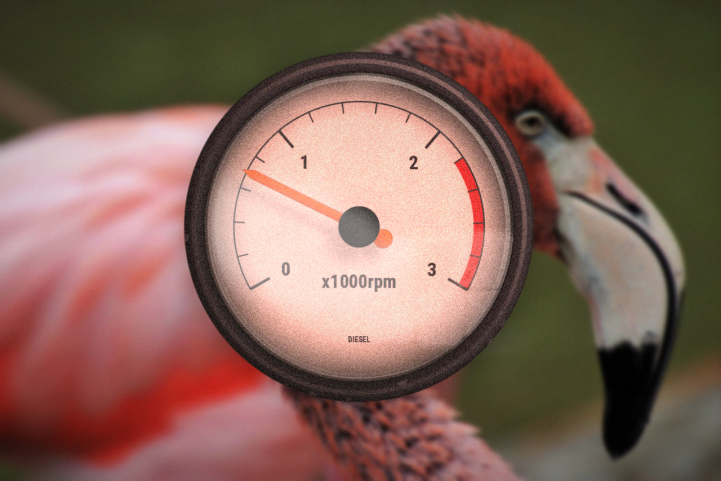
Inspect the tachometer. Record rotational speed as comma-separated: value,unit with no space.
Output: 700,rpm
